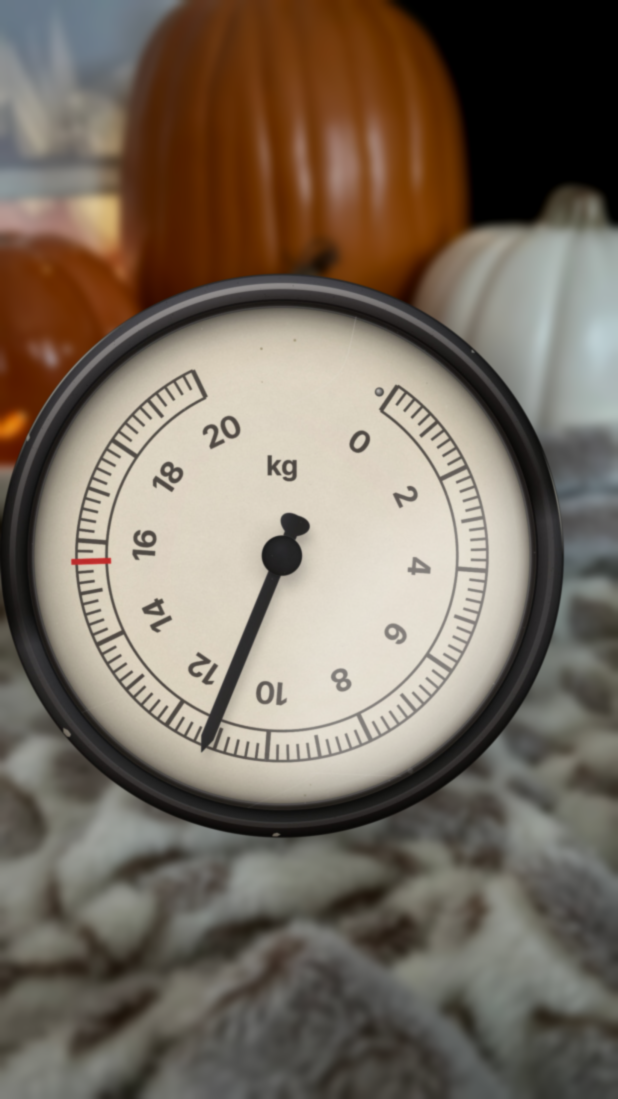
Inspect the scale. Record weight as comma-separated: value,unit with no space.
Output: 11.2,kg
